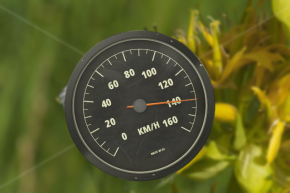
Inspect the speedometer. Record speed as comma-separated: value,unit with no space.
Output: 140,km/h
